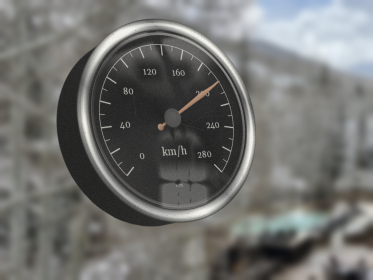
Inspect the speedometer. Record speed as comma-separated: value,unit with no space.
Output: 200,km/h
